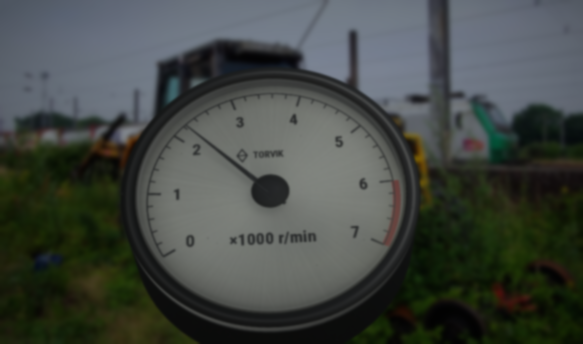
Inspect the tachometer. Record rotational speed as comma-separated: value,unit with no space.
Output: 2200,rpm
